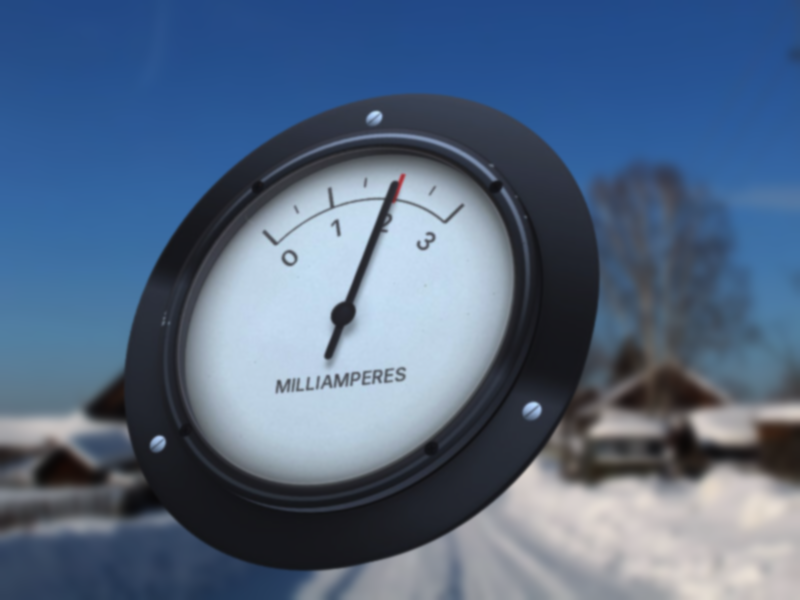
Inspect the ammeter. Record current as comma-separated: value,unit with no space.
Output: 2,mA
